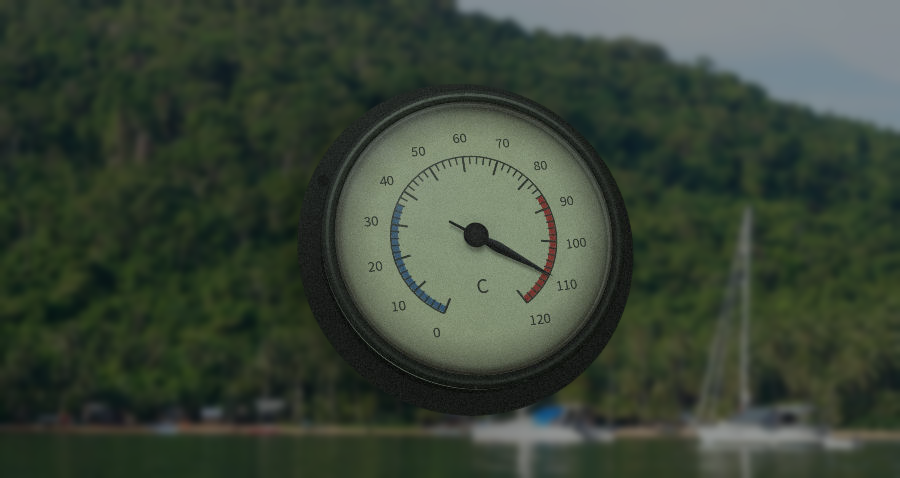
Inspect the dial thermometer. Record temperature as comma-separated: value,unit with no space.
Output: 110,°C
